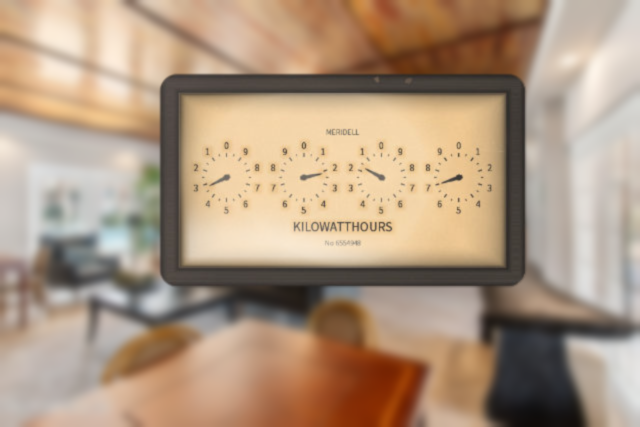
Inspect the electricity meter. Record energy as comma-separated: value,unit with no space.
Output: 3217,kWh
